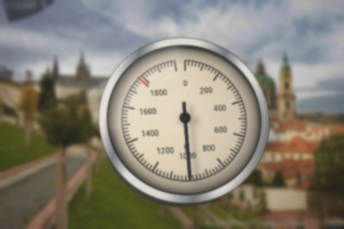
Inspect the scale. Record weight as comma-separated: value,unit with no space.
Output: 1000,g
